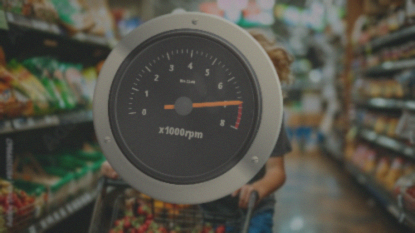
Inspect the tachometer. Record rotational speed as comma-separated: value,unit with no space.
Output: 7000,rpm
